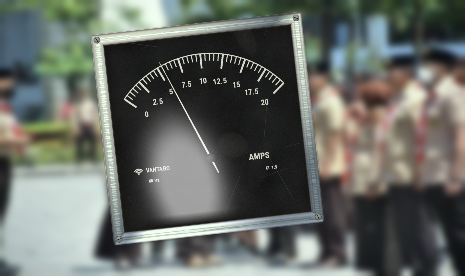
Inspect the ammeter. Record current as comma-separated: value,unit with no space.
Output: 5.5,A
